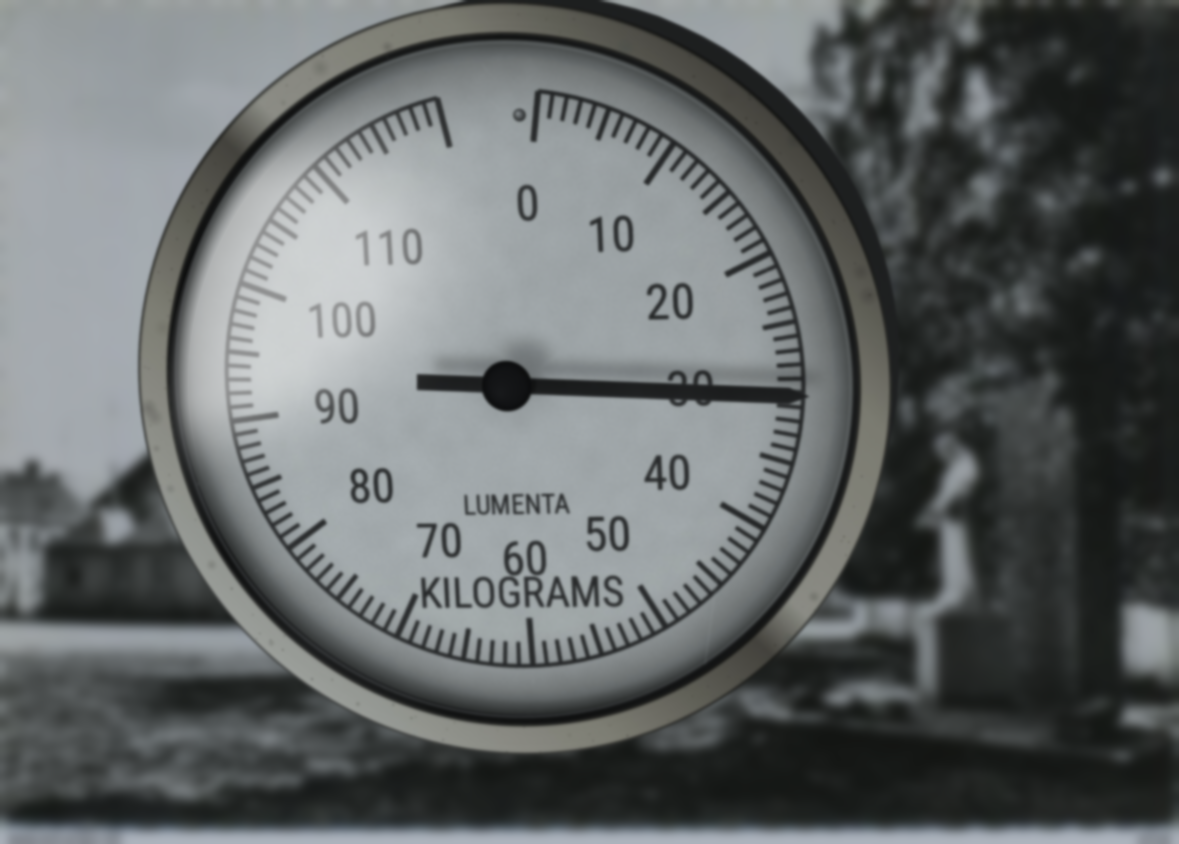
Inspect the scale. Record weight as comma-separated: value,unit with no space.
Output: 30,kg
